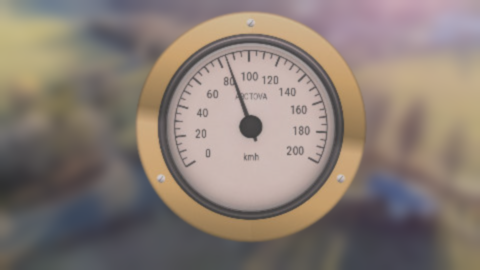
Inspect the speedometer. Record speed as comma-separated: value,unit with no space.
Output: 85,km/h
